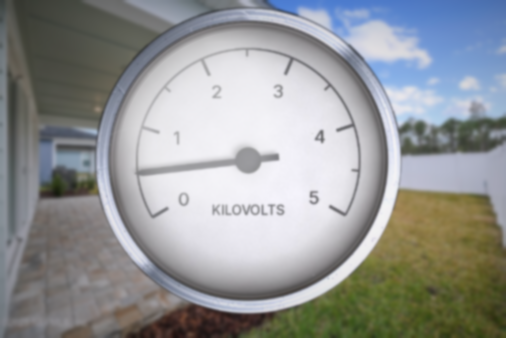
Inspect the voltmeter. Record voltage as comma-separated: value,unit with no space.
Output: 0.5,kV
